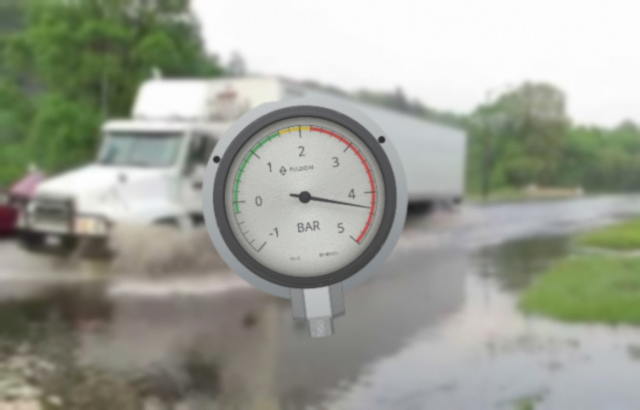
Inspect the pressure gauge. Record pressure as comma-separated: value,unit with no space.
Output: 4.3,bar
